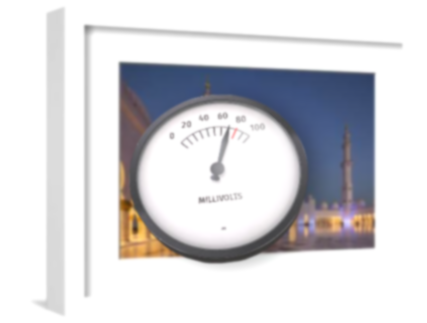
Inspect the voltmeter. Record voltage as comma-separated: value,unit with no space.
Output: 70,mV
